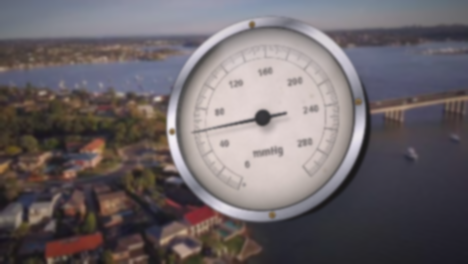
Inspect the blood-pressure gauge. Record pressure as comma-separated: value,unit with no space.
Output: 60,mmHg
